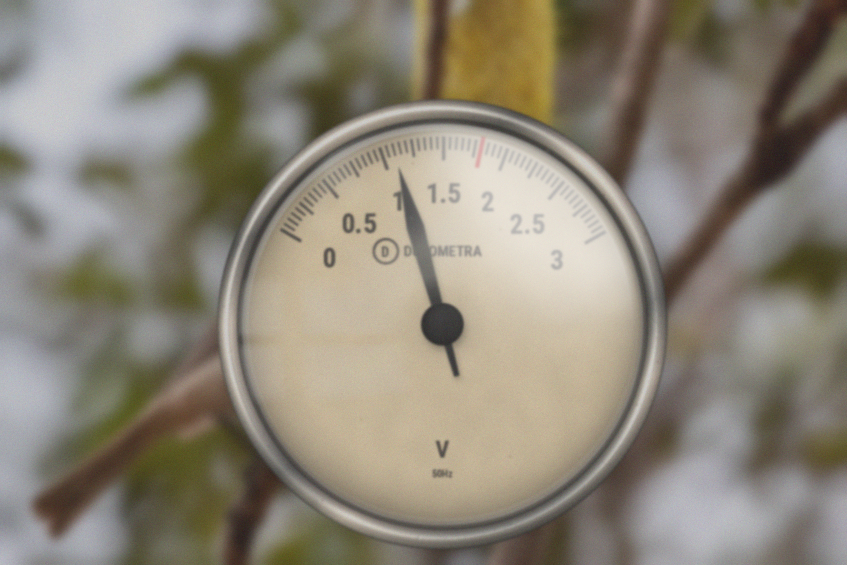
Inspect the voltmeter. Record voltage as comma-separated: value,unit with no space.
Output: 1.1,V
